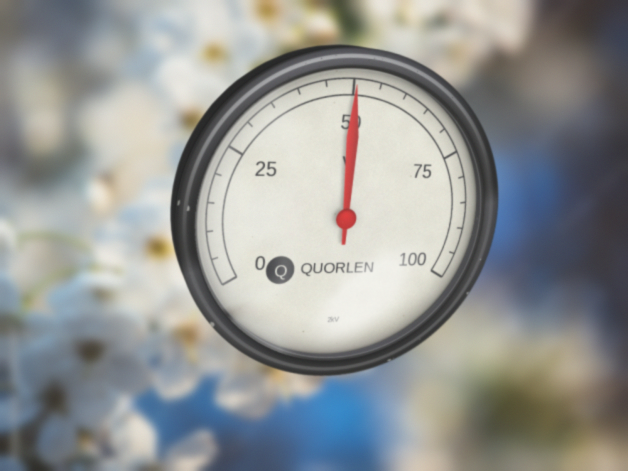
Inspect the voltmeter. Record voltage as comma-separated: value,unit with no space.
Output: 50,V
